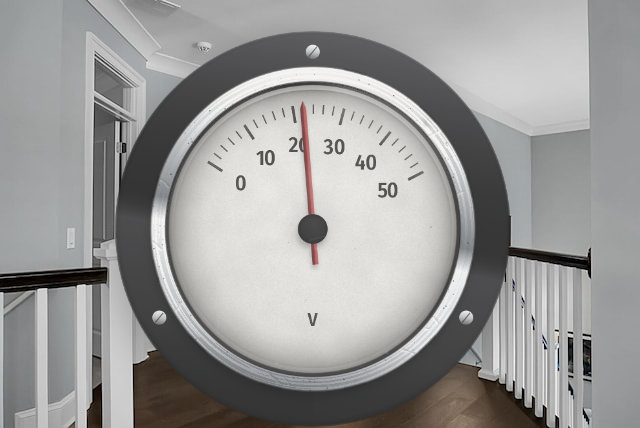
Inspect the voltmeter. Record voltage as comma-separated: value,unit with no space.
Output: 22,V
